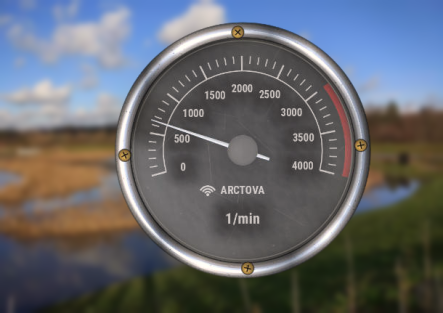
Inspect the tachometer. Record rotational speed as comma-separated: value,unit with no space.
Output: 650,rpm
